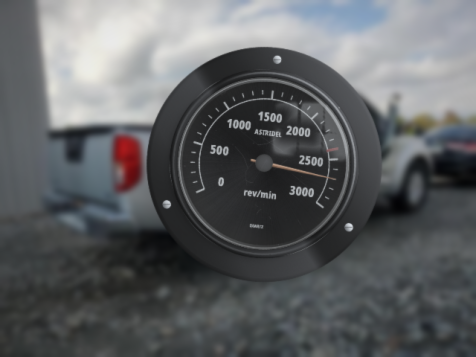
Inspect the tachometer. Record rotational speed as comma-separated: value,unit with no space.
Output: 2700,rpm
